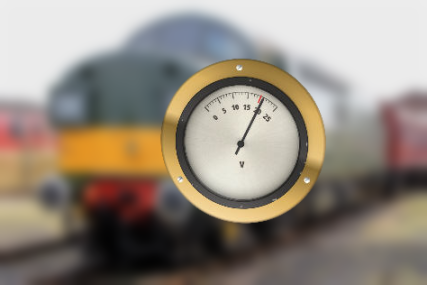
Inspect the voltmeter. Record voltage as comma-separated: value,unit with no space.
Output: 20,V
